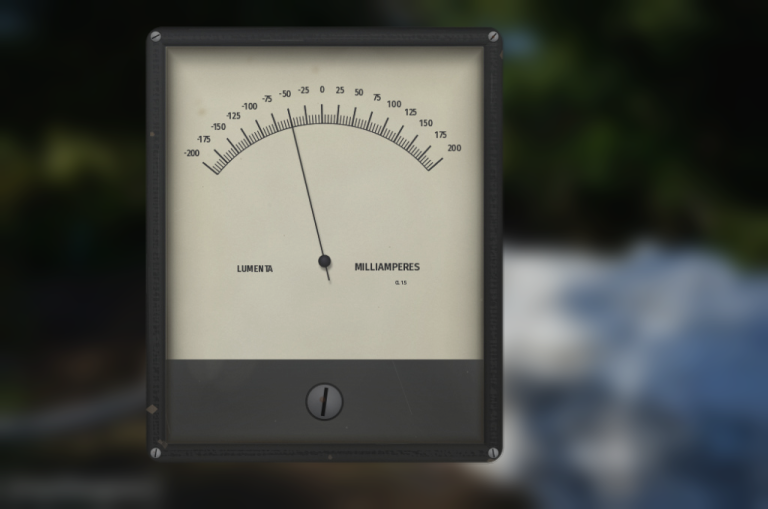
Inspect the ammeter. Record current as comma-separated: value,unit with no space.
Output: -50,mA
